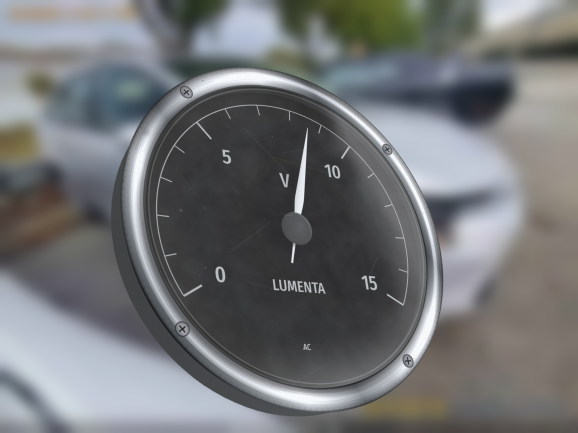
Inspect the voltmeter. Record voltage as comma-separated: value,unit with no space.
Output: 8.5,V
